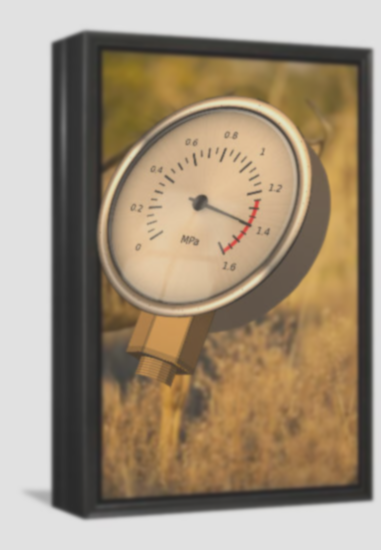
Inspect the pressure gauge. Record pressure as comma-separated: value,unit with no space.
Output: 1.4,MPa
